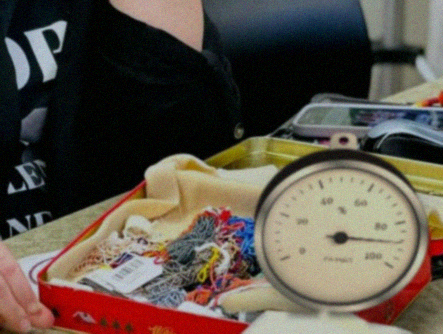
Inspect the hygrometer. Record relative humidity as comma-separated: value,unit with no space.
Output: 88,%
